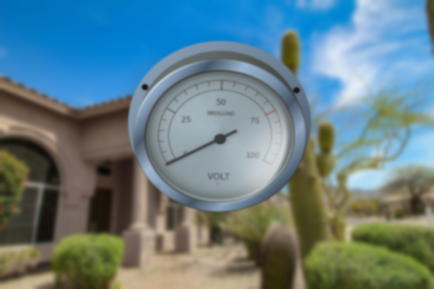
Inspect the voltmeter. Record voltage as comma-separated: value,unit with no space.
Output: 0,V
